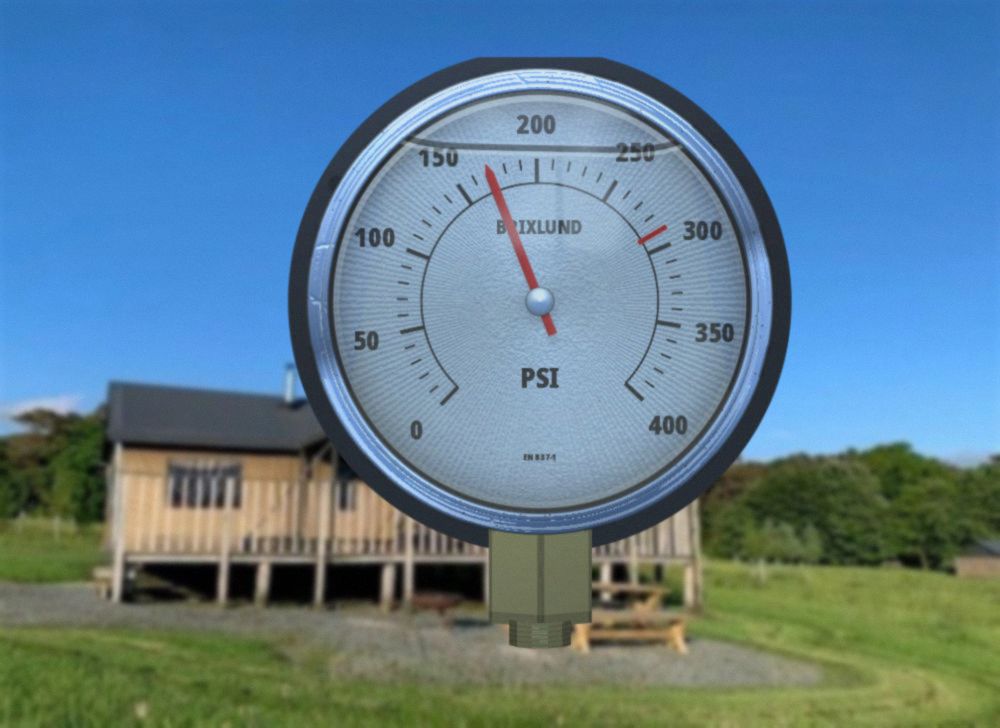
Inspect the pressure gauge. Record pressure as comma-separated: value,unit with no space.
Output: 170,psi
